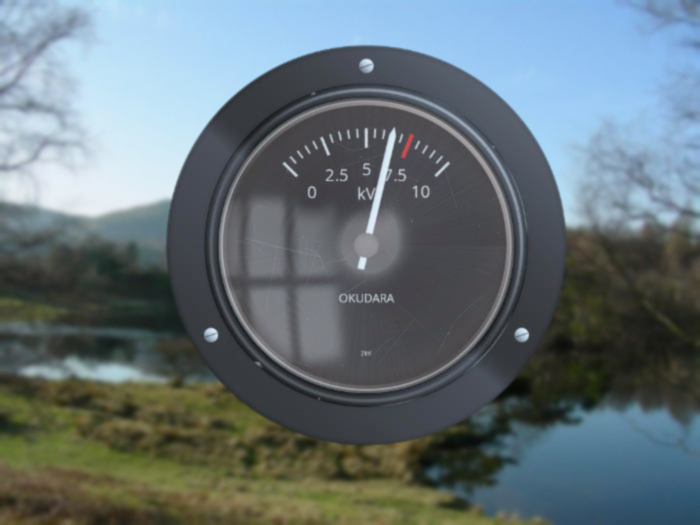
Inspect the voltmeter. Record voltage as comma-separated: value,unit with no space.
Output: 6.5,kV
